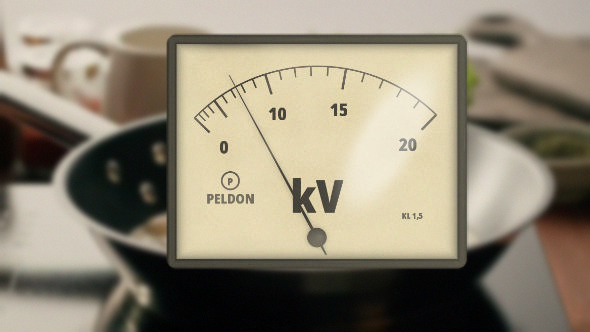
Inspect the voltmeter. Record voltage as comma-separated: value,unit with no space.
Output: 7.5,kV
